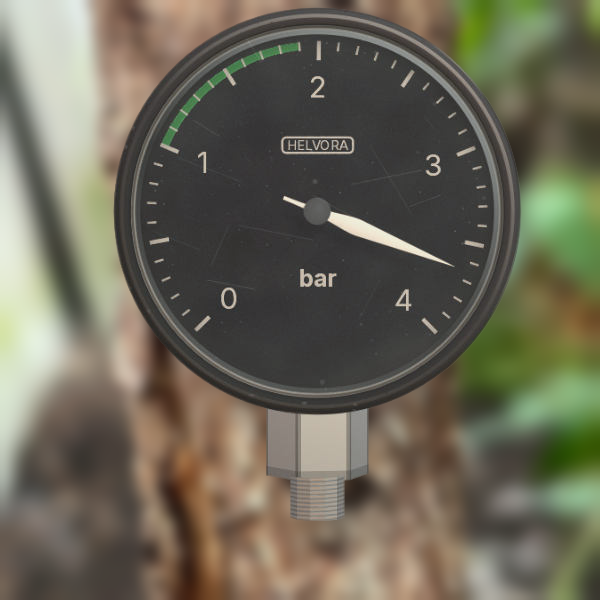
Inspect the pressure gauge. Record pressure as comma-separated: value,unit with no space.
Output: 3.65,bar
